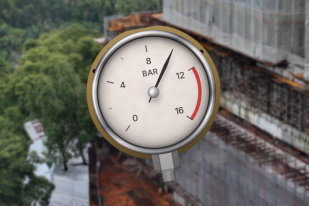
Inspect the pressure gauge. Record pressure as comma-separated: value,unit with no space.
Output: 10,bar
